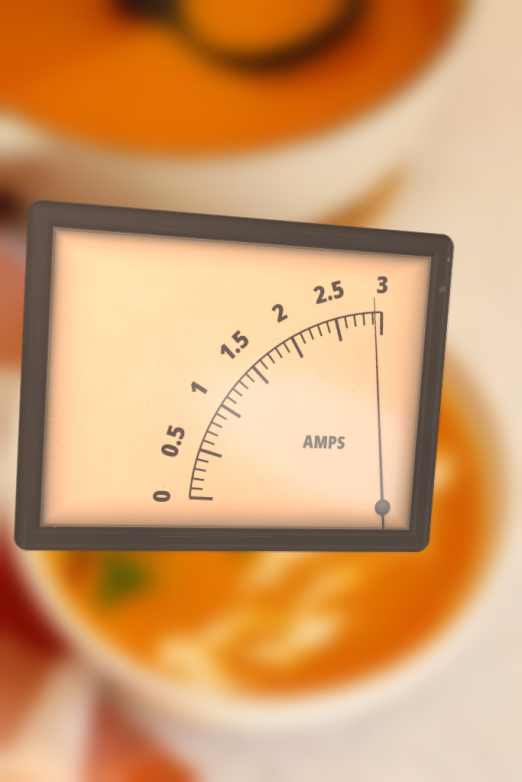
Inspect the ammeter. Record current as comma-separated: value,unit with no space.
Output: 2.9,A
